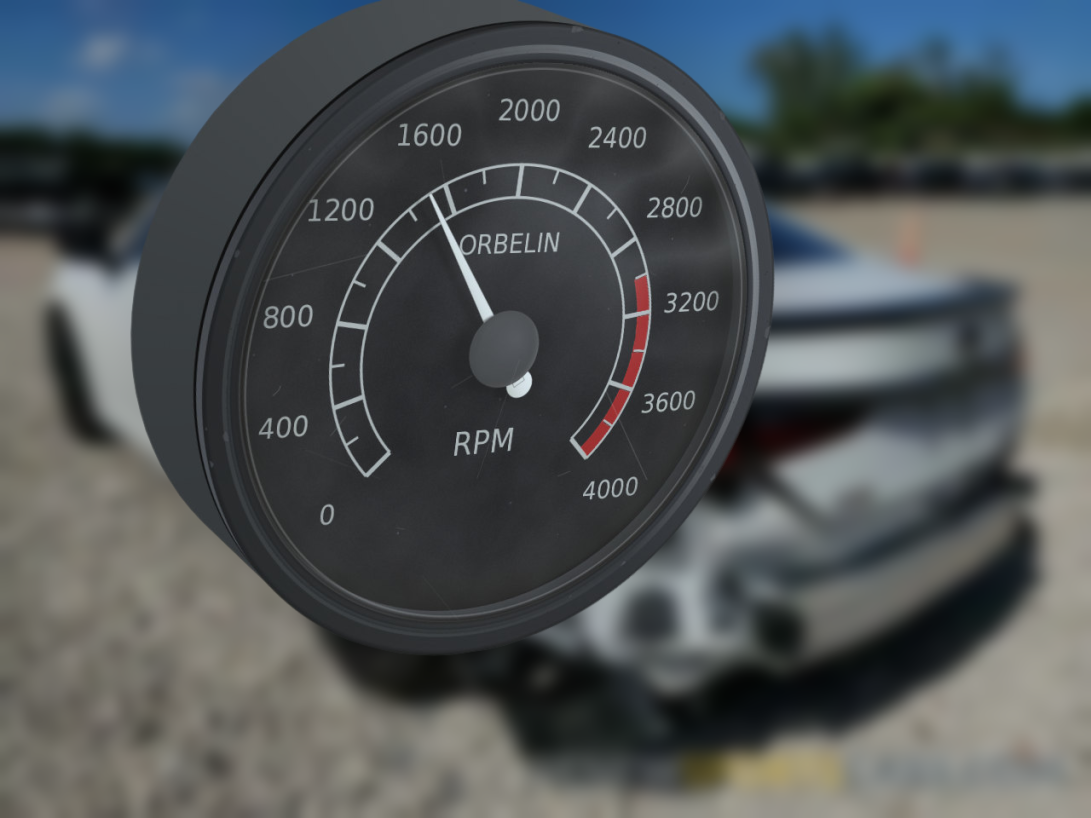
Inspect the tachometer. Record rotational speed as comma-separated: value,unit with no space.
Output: 1500,rpm
